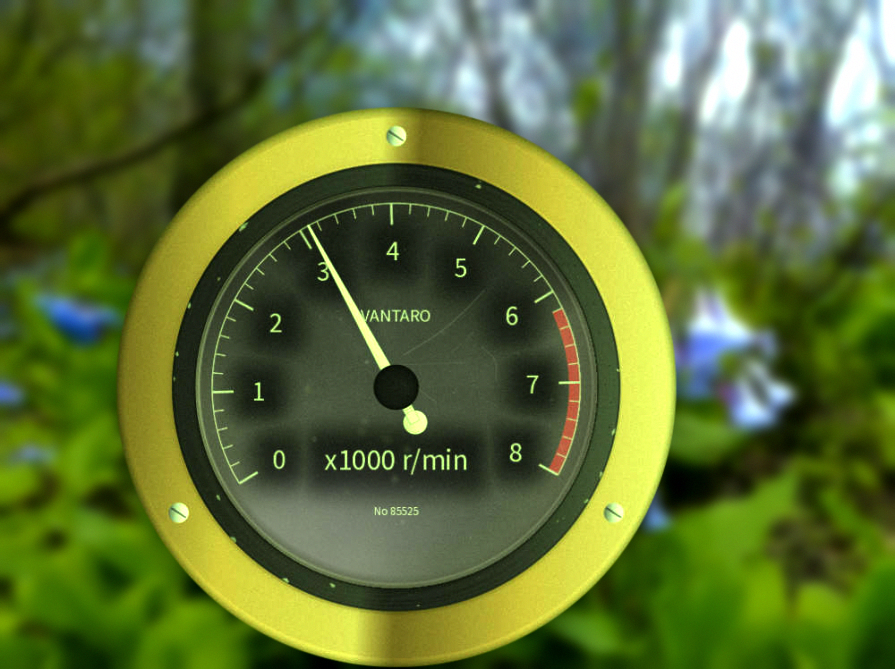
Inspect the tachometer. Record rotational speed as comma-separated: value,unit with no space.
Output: 3100,rpm
